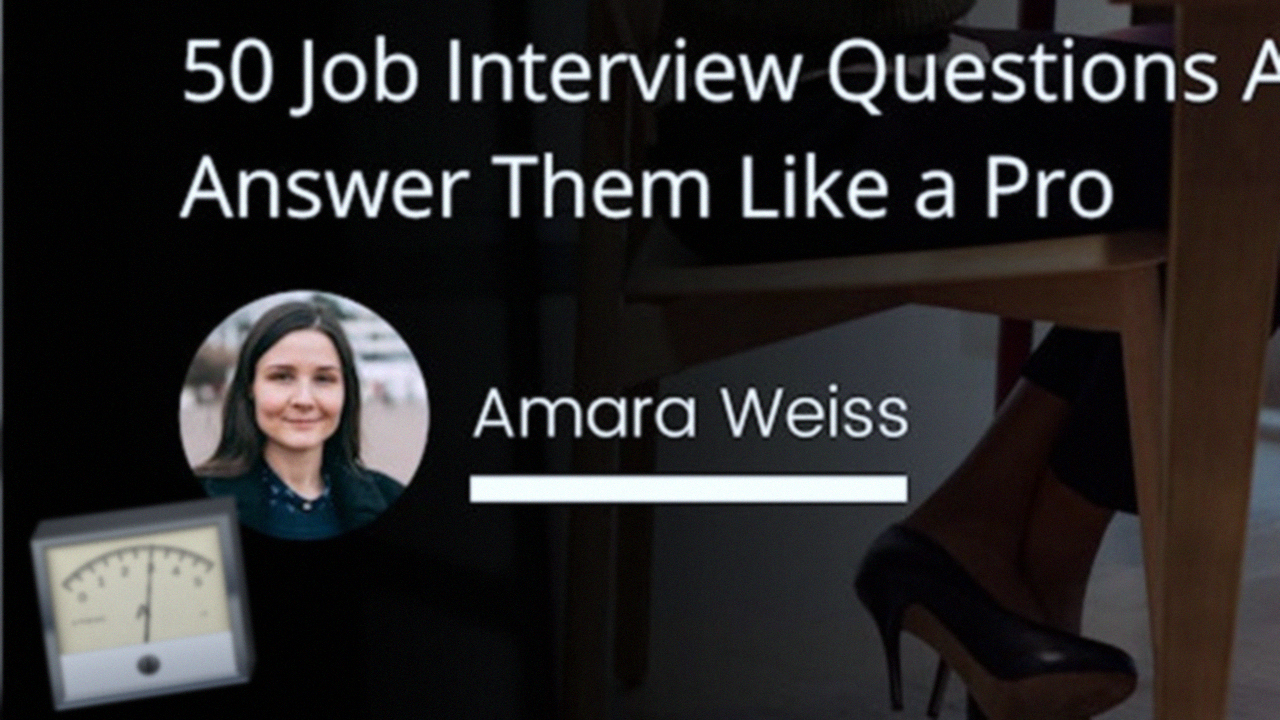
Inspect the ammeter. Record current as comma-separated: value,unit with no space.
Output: 3,A
